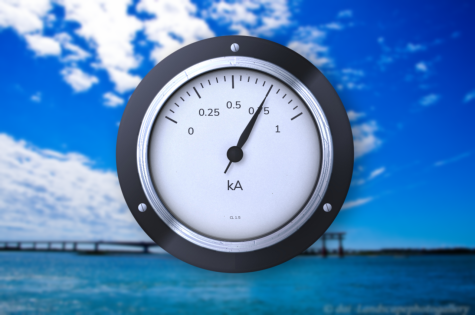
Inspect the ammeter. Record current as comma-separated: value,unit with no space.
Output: 0.75,kA
